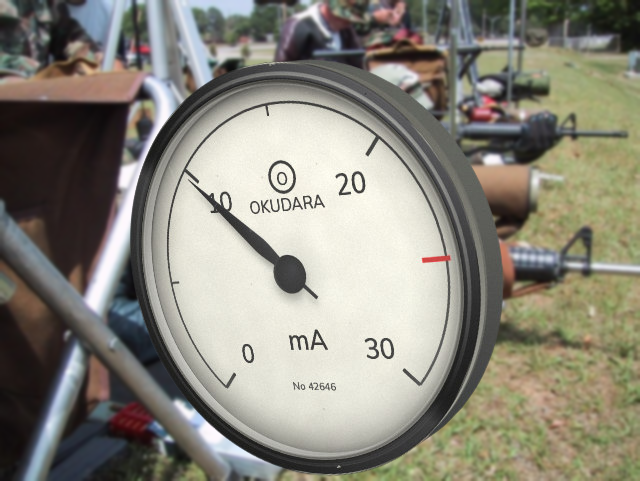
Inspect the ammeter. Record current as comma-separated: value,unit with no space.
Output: 10,mA
